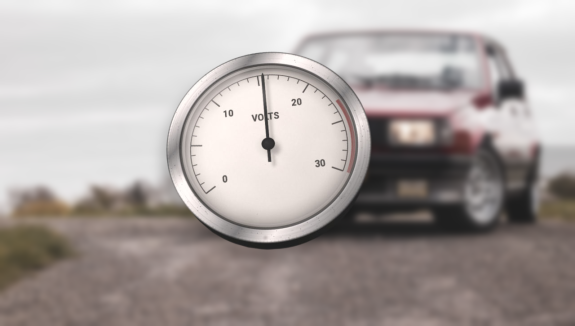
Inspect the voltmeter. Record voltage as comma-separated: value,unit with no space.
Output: 15.5,V
